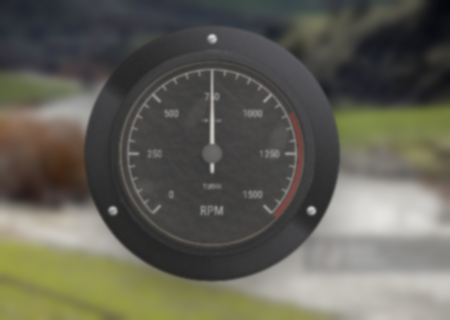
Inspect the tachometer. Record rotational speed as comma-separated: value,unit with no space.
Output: 750,rpm
